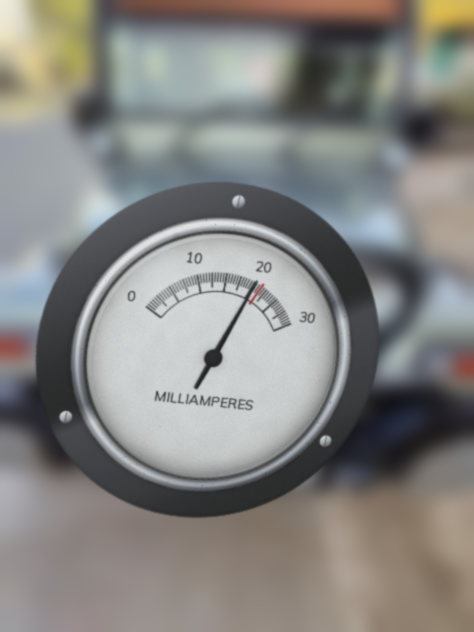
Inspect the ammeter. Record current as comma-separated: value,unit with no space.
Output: 20,mA
